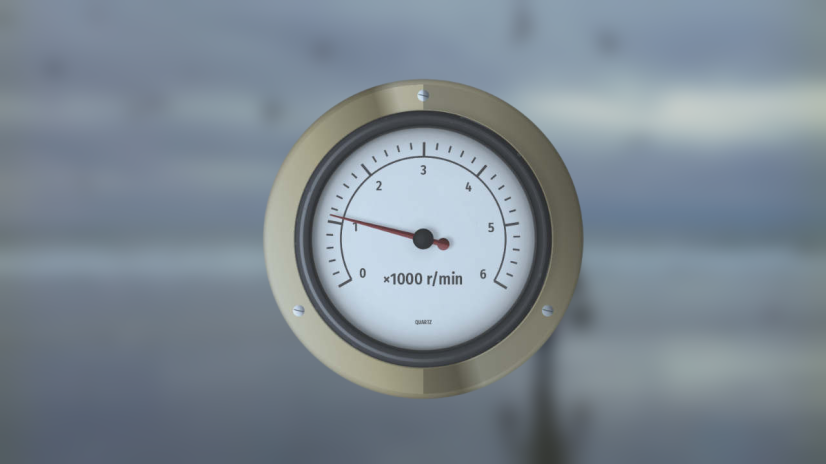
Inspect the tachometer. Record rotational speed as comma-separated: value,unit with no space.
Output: 1100,rpm
